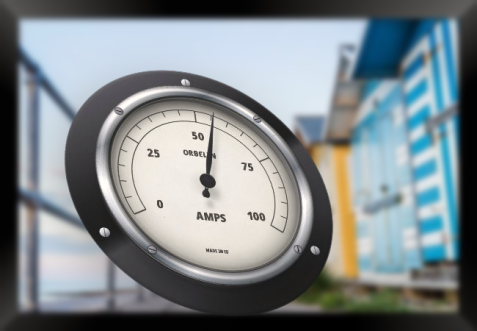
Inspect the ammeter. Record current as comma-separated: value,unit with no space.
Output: 55,A
